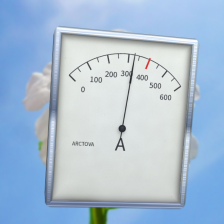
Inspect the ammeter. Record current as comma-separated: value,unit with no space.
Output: 325,A
